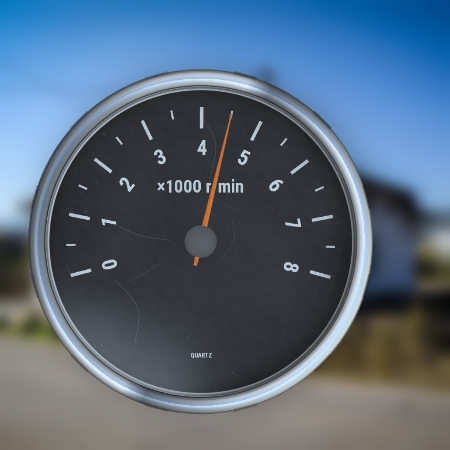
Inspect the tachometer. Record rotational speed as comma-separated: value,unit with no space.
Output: 4500,rpm
